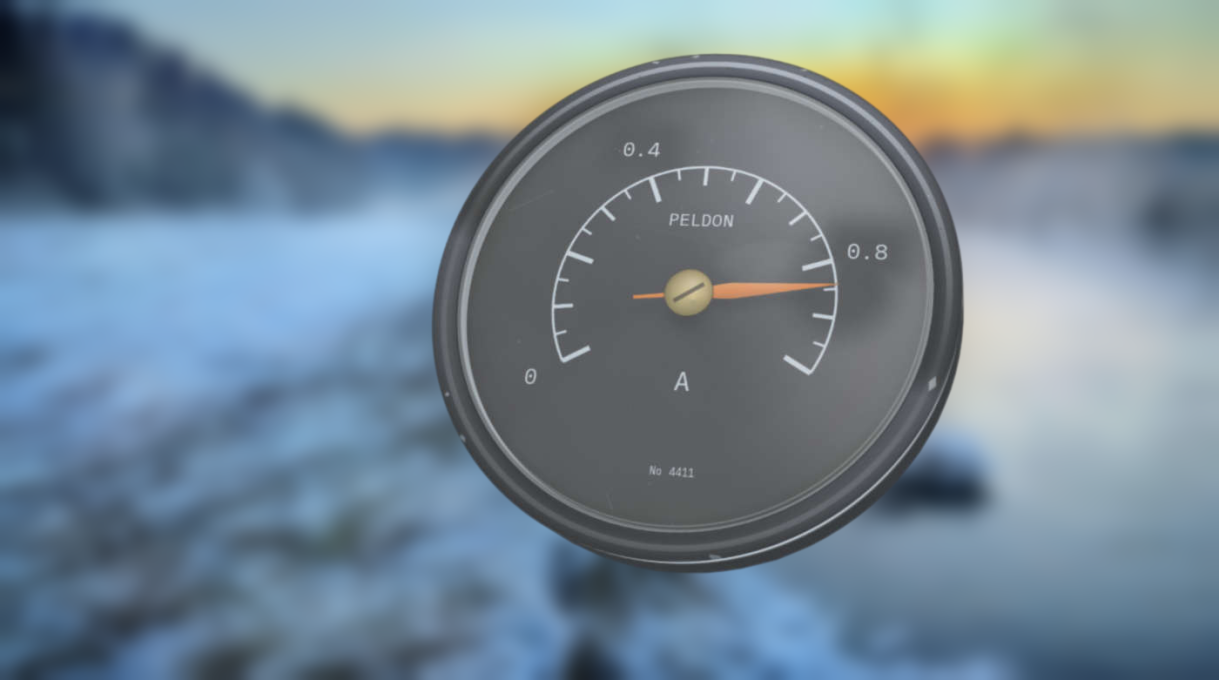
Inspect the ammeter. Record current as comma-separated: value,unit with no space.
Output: 0.85,A
